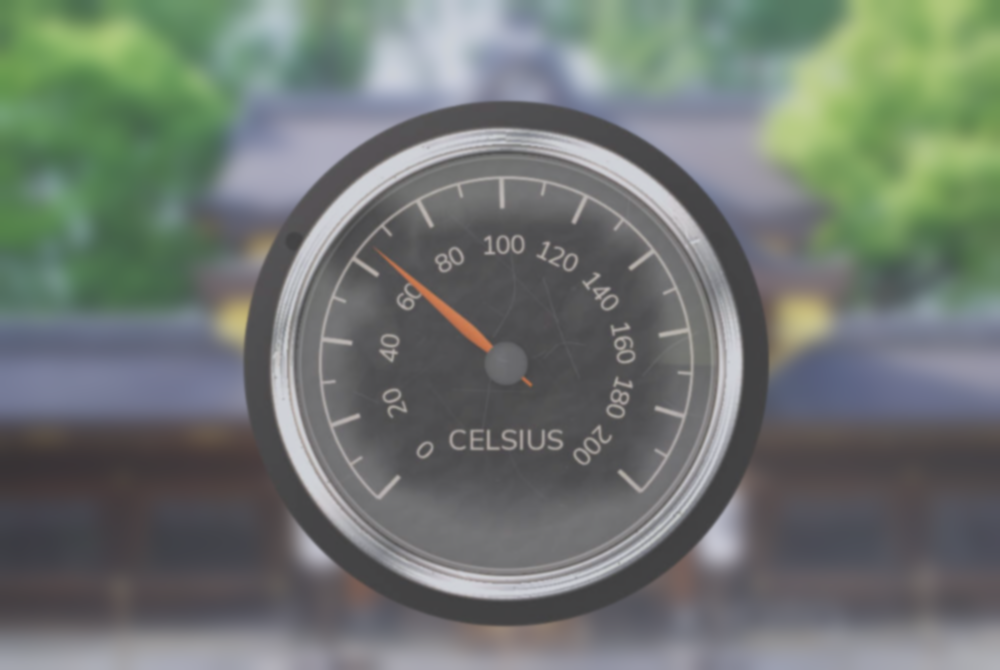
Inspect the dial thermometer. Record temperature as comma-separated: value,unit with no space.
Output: 65,°C
